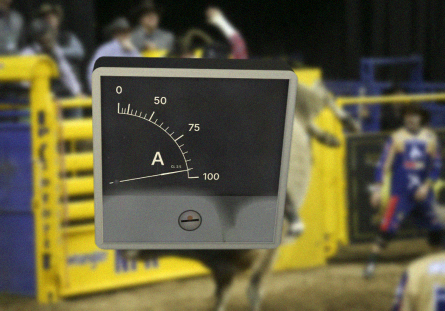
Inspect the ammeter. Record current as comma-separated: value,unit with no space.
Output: 95,A
